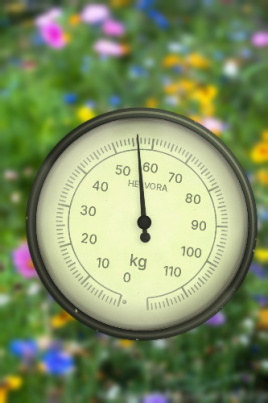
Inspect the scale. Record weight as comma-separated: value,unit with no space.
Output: 56,kg
